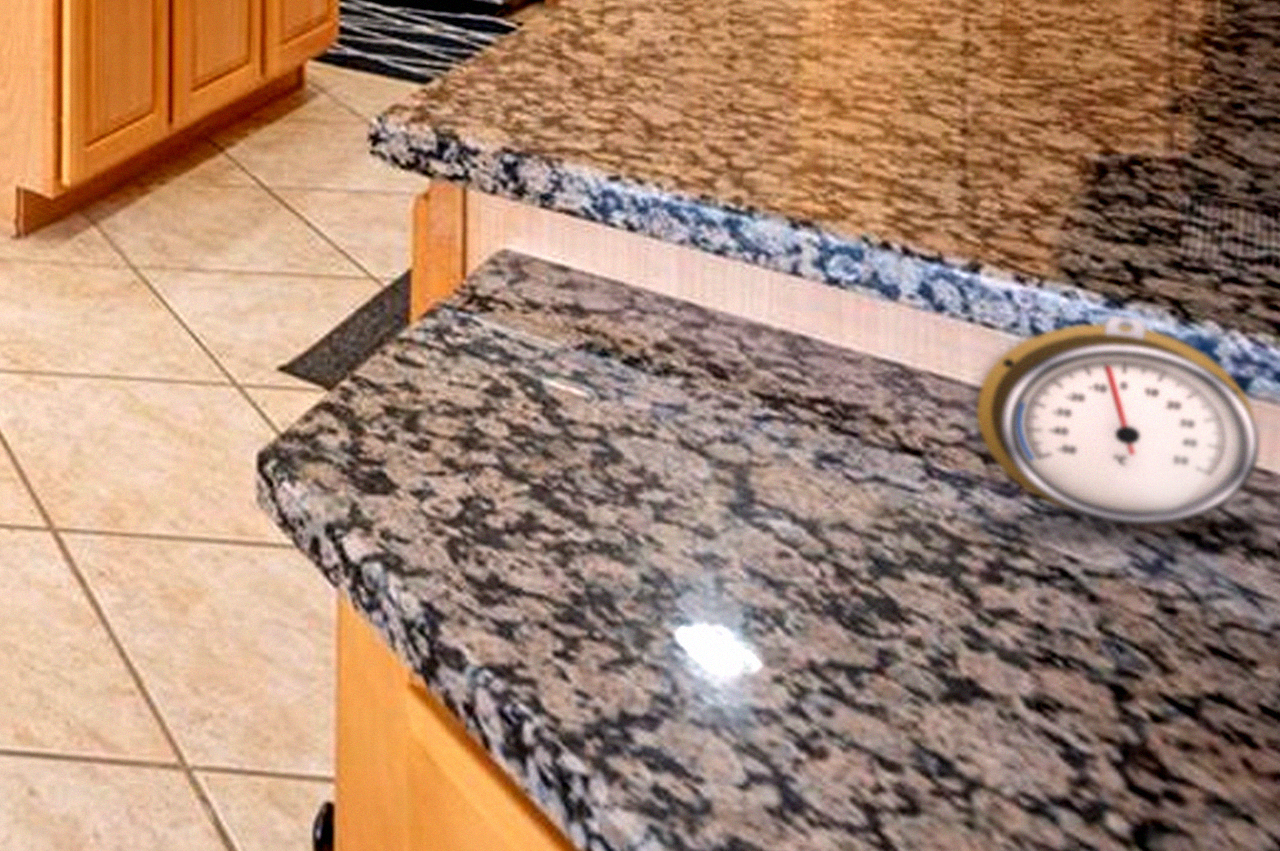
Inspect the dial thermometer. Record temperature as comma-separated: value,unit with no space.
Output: -5,°C
